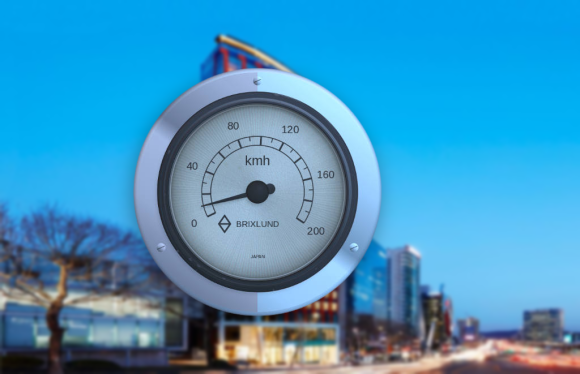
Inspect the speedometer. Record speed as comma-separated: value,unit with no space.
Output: 10,km/h
